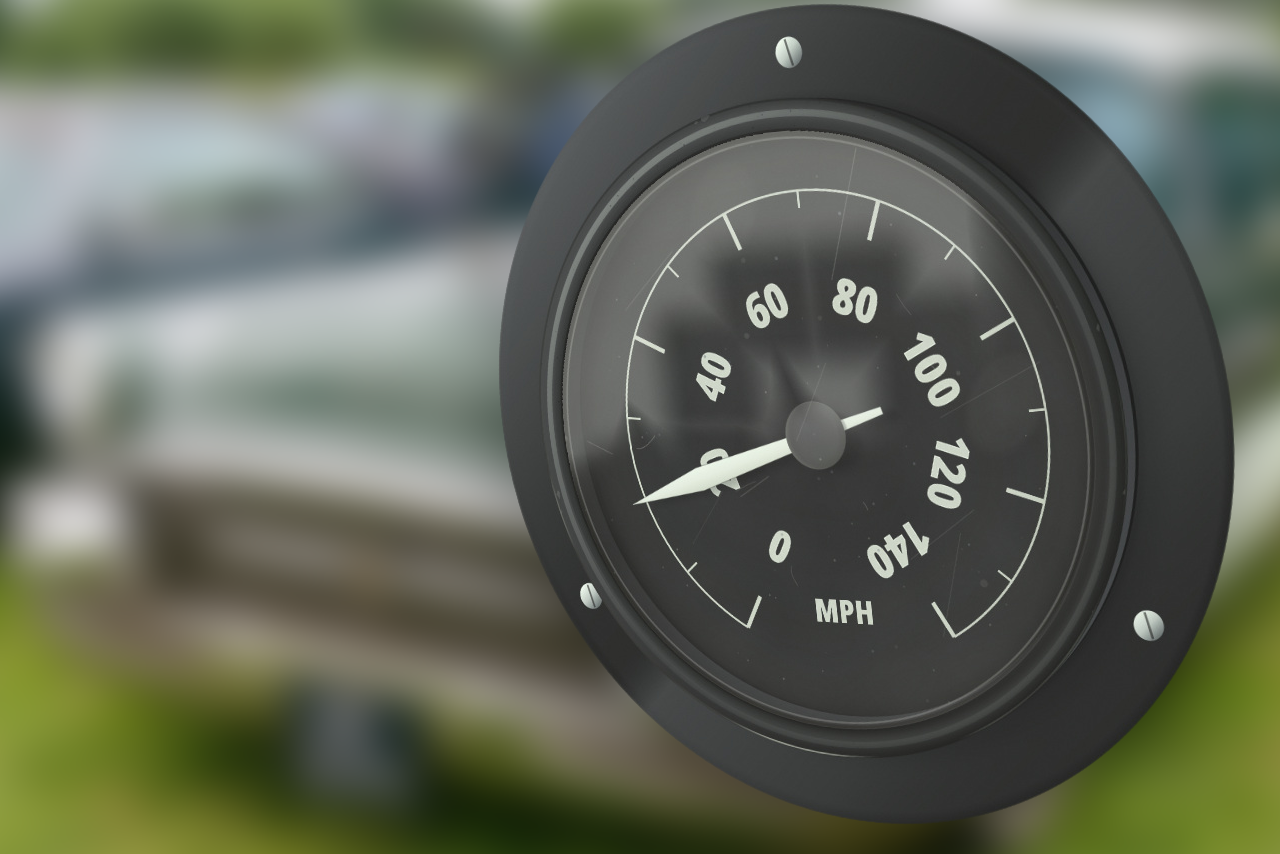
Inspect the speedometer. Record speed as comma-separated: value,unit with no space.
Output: 20,mph
